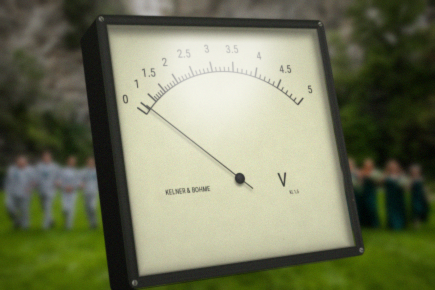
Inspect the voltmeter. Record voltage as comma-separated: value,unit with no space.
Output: 0.5,V
